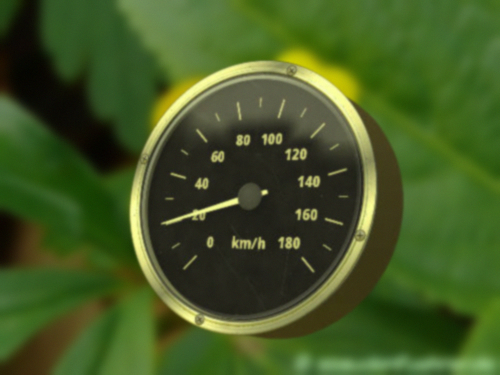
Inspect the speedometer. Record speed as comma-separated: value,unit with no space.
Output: 20,km/h
